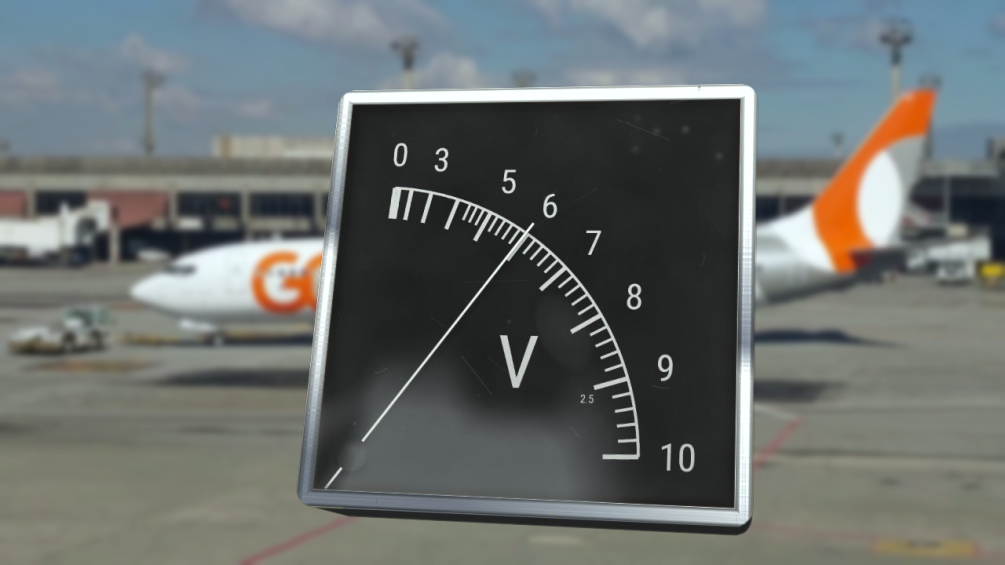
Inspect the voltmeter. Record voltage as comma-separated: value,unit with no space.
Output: 6,V
